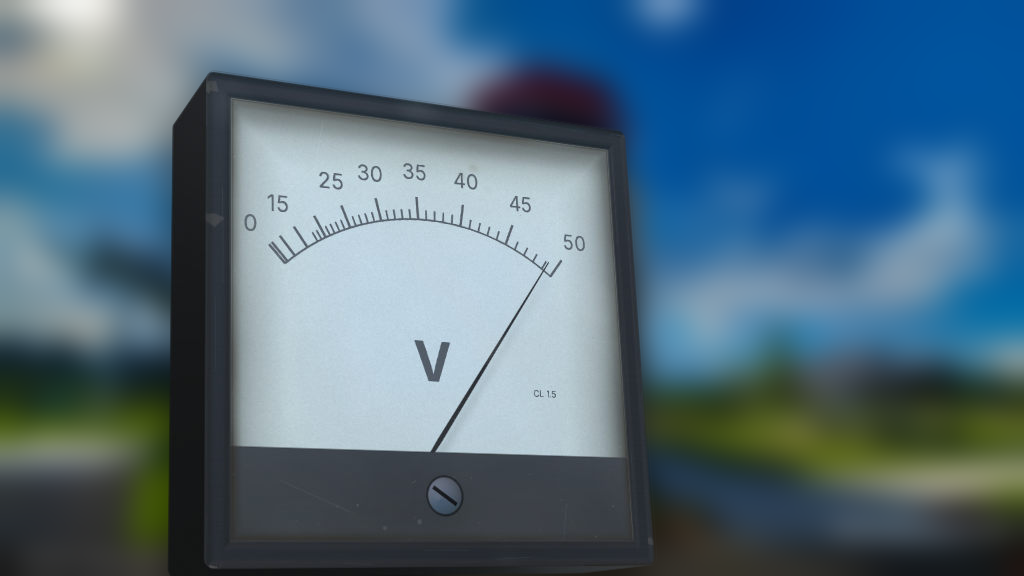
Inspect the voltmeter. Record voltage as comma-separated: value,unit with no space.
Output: 49,V
